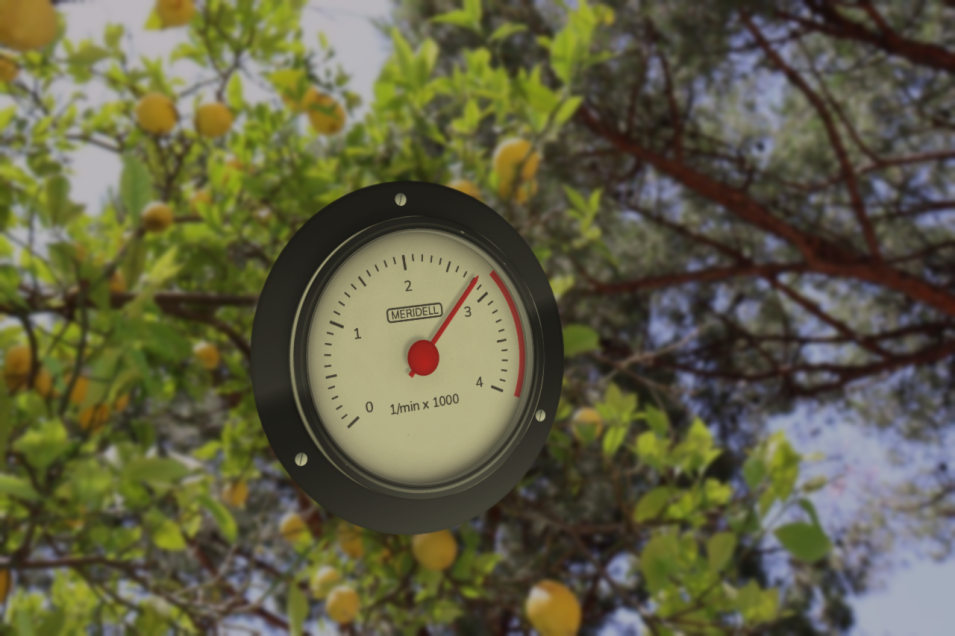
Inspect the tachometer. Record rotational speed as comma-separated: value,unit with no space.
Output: 2800,rpm
